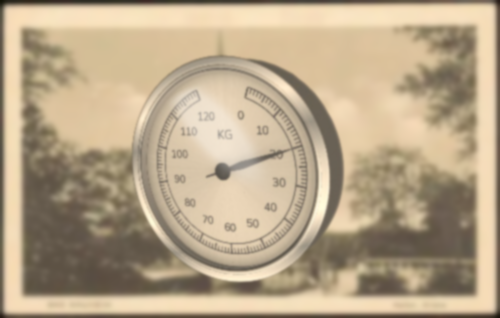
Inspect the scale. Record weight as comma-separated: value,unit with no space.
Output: 20,kg
